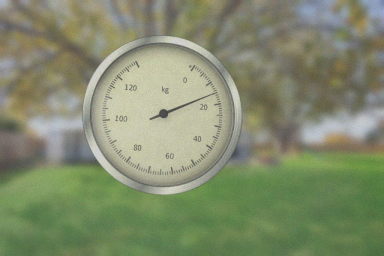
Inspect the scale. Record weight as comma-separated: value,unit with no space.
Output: 15,kg
